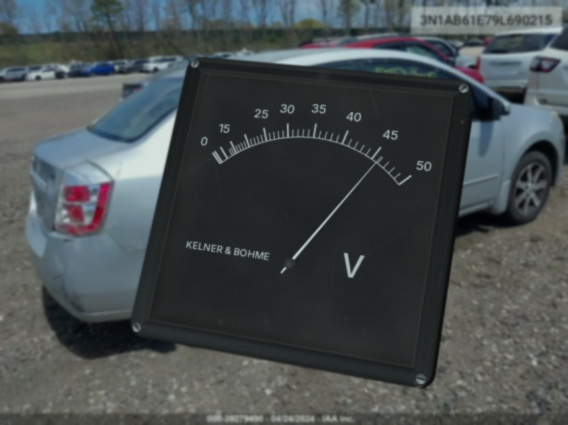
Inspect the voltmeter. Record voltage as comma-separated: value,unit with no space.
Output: 46,V
